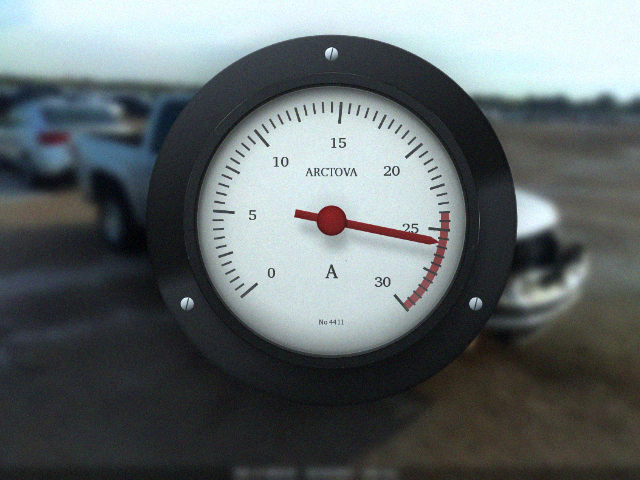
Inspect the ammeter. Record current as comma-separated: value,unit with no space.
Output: 25.75,A
